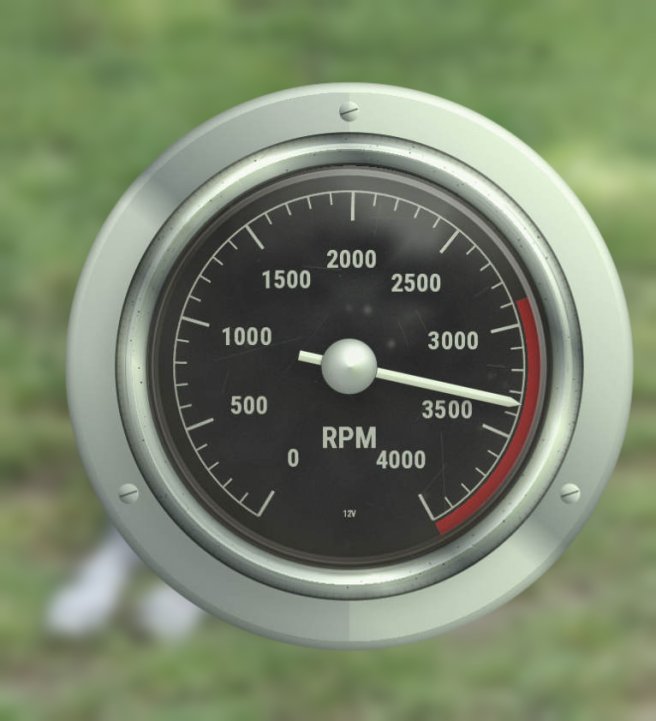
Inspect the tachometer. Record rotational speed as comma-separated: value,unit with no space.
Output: 3350,rpm
